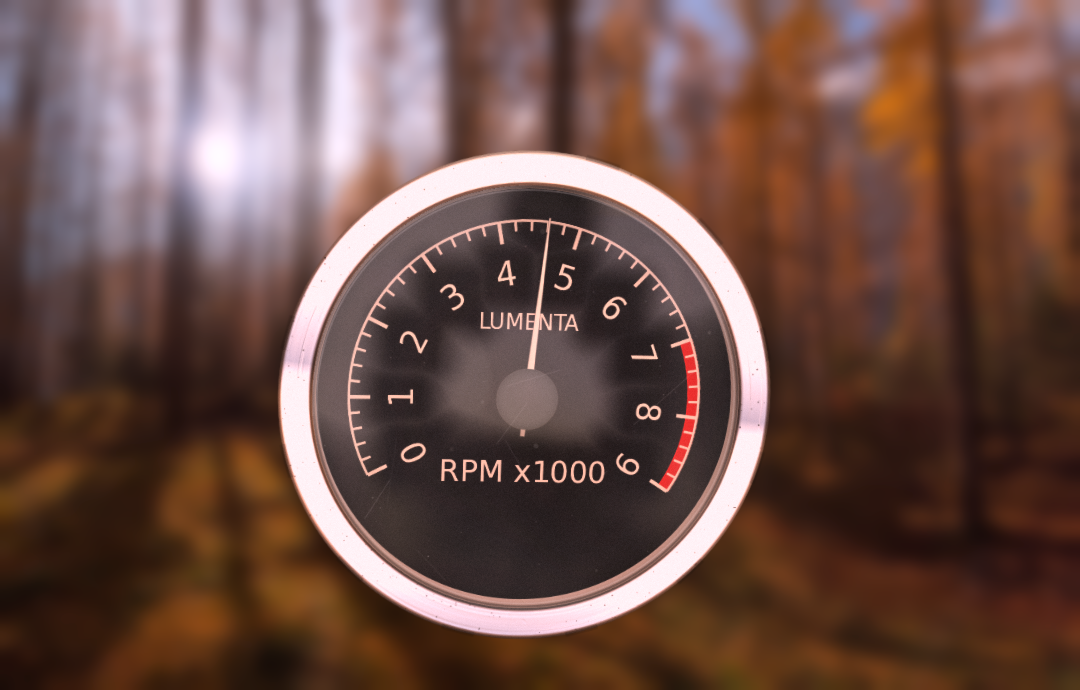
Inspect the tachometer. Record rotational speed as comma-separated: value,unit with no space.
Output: 4600,rpm
